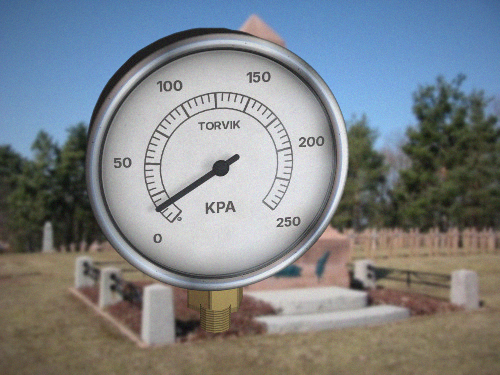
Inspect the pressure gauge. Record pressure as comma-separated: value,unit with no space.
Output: 15,kPa
